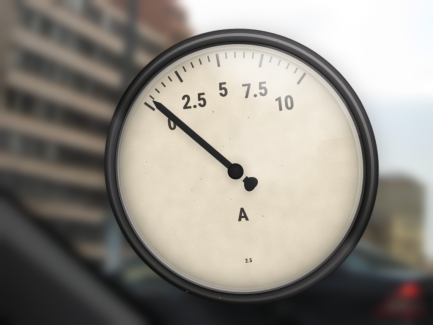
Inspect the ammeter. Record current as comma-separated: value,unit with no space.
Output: 0.5,A
